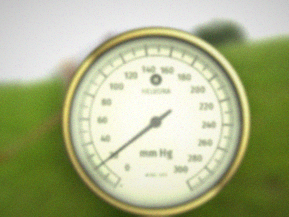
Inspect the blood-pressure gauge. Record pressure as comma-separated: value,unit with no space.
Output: 20,mmHg
